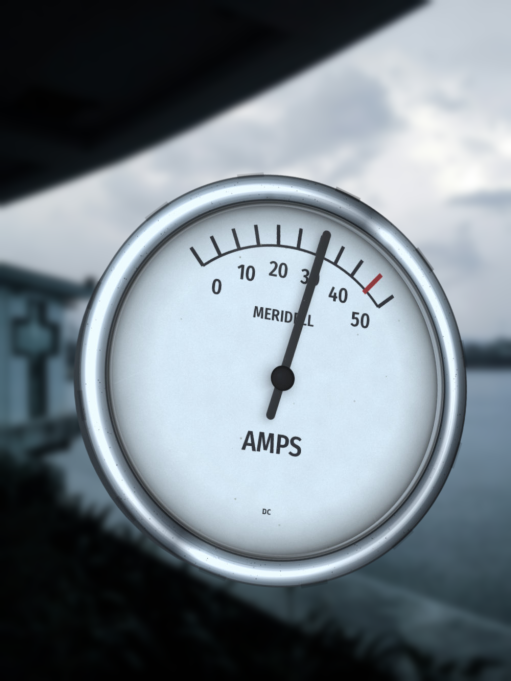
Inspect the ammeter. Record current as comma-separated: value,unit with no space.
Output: 30,A
